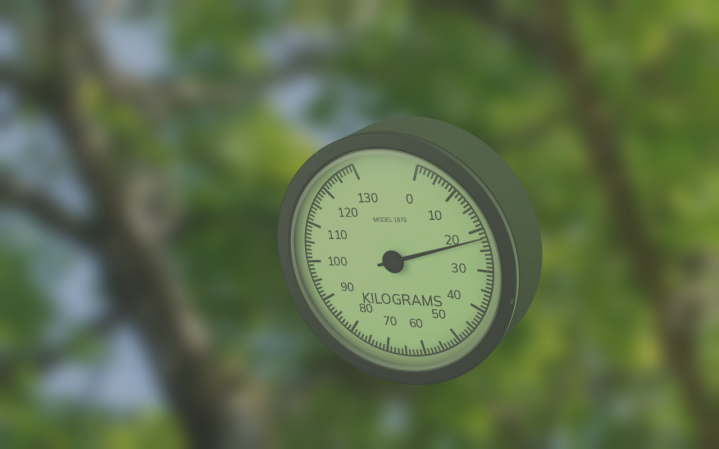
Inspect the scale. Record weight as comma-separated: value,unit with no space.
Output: 22,kg
